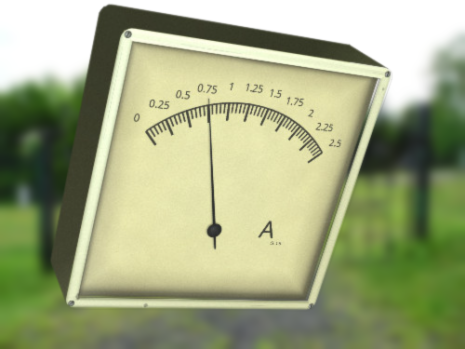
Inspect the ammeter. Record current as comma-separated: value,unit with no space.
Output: 0.75,A
